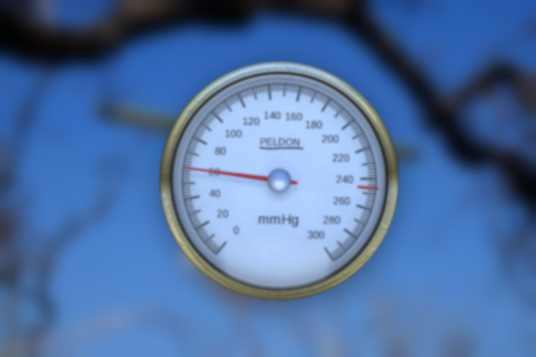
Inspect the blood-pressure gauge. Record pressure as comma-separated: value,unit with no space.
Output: 60,mmHg
